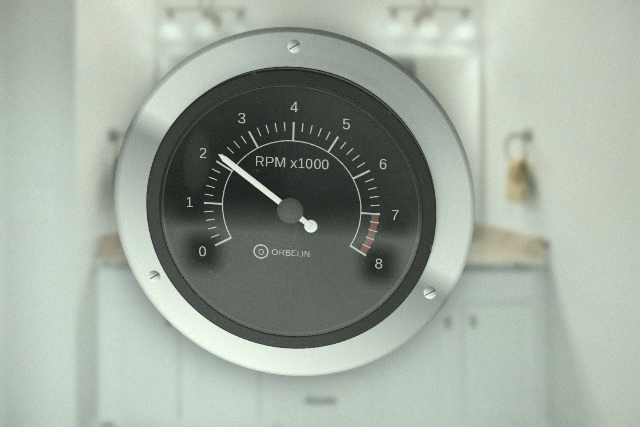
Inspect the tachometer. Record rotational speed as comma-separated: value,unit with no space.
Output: 2200,rpm
